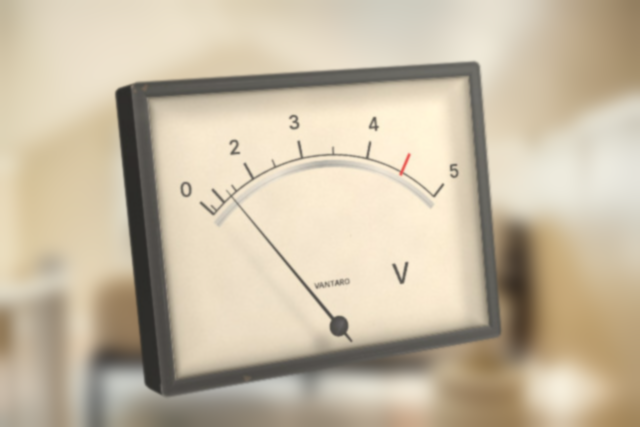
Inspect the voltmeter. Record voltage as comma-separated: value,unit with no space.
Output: 1.25,V
